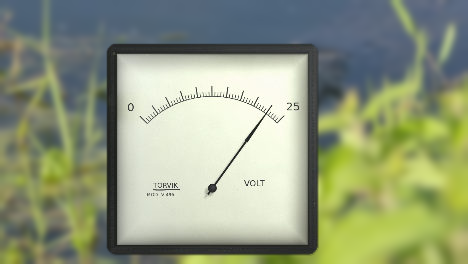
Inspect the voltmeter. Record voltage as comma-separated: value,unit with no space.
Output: 22.5,V
